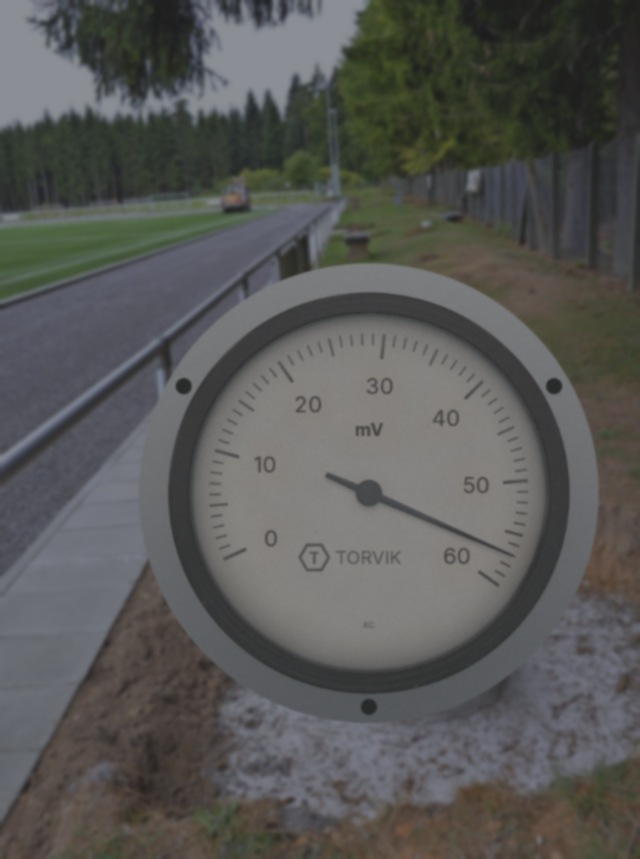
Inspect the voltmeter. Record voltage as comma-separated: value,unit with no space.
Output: 57,mV
